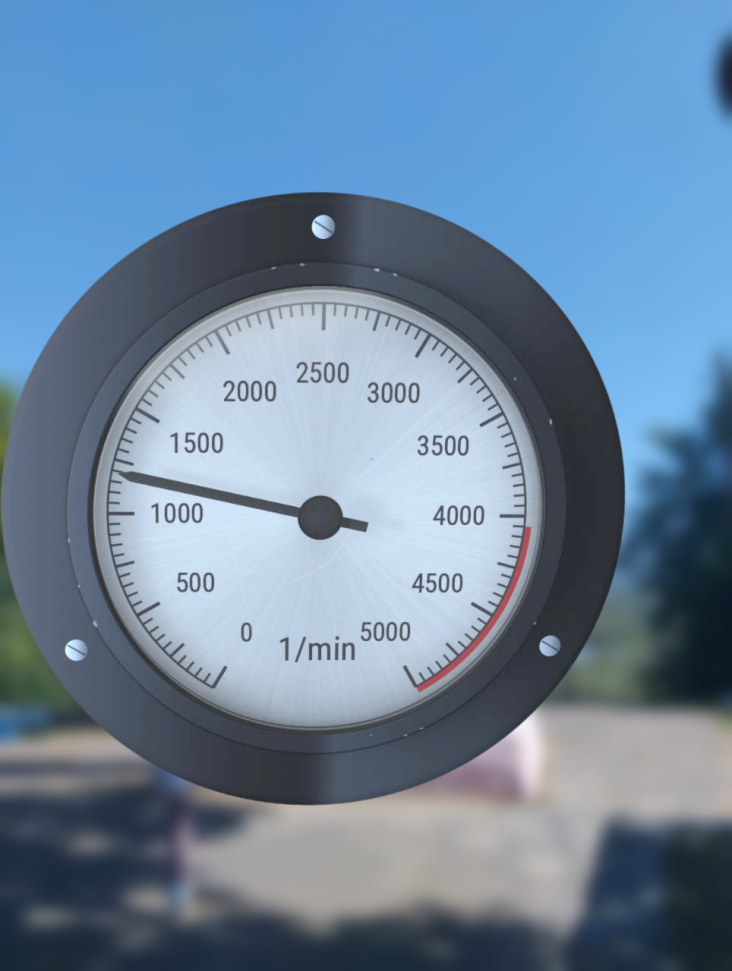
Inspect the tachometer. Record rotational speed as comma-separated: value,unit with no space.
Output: 1200,rpm
